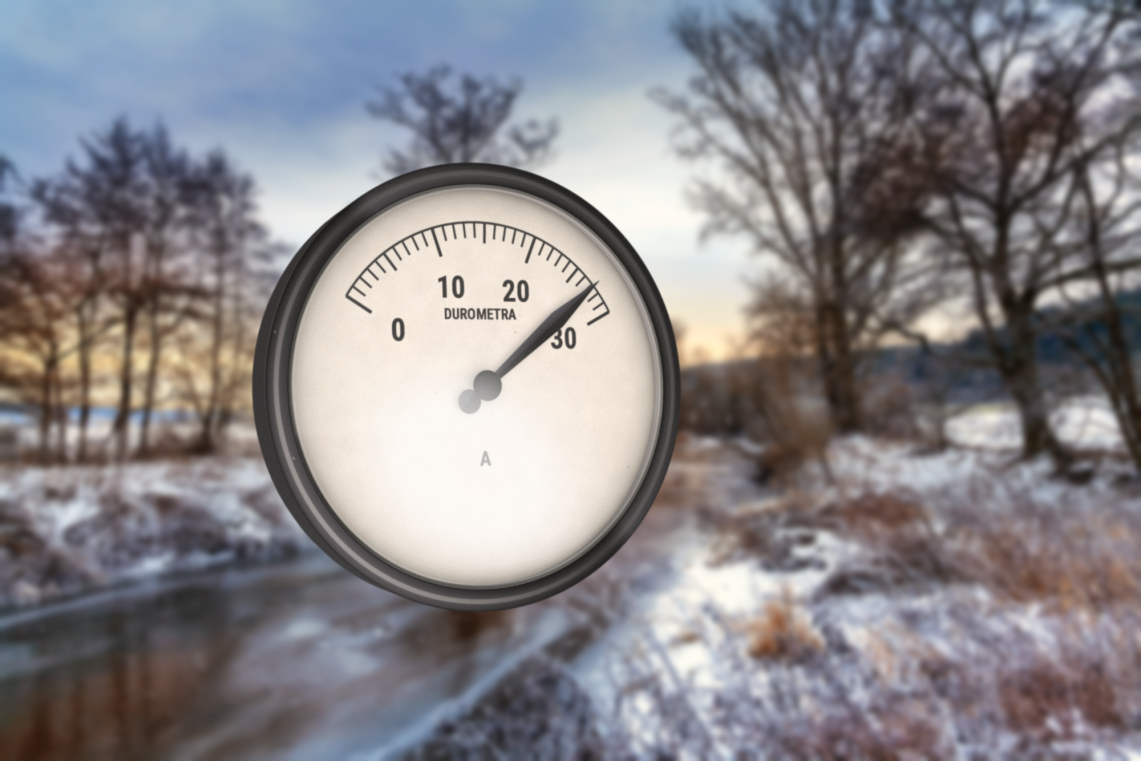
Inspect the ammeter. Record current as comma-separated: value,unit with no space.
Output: 27,A
